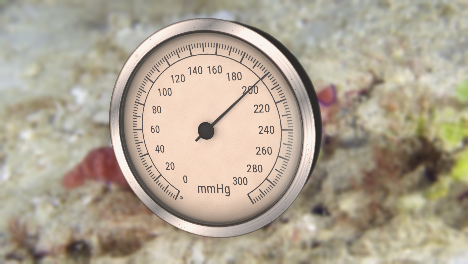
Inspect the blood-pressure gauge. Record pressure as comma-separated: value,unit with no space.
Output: 200,mmHg
